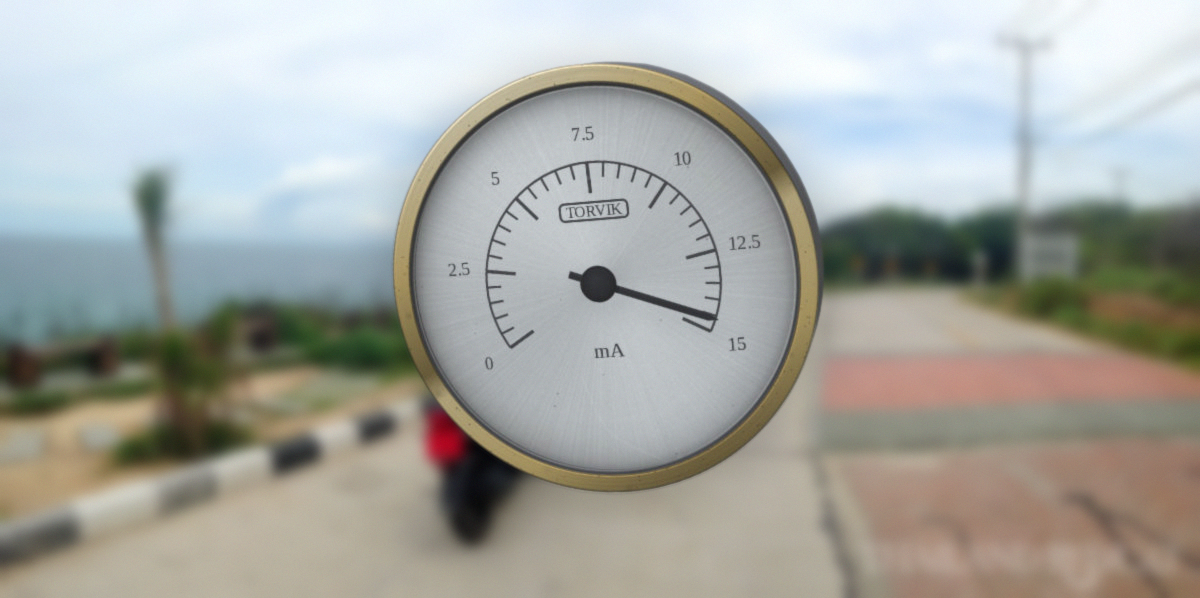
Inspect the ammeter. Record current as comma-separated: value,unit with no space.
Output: 14.5,mA
